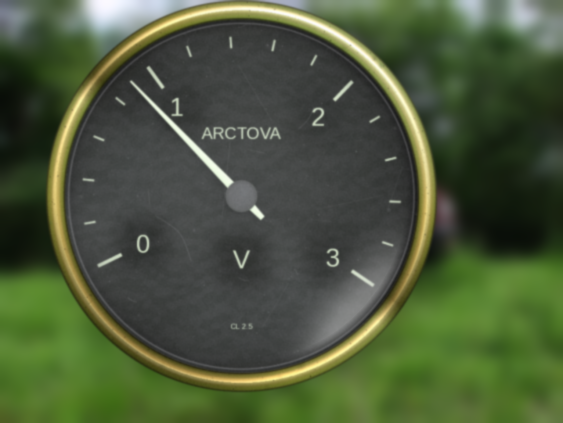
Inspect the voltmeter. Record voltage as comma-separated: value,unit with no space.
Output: 0.9,V
